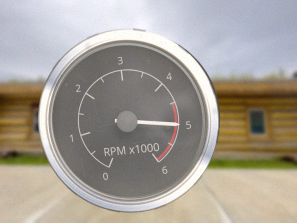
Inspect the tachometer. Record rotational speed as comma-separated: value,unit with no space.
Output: 5000,rpm
